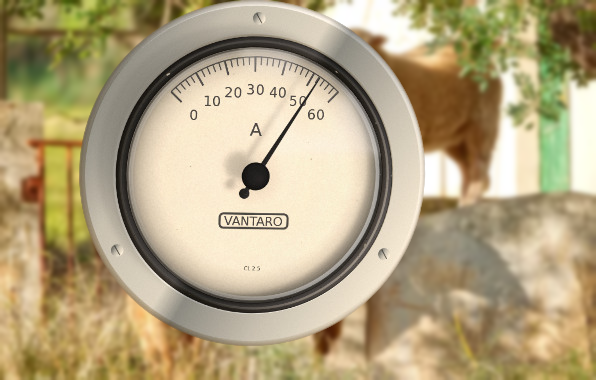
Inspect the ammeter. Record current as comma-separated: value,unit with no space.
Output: 52,A
